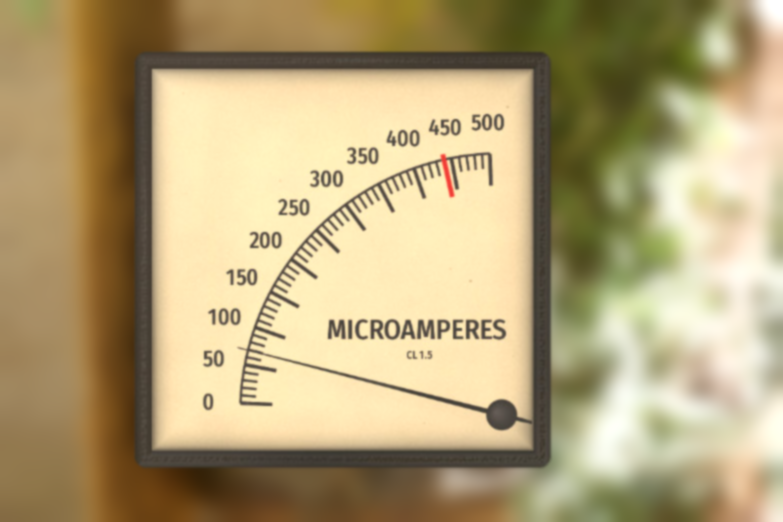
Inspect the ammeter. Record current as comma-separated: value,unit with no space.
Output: 70,µA
